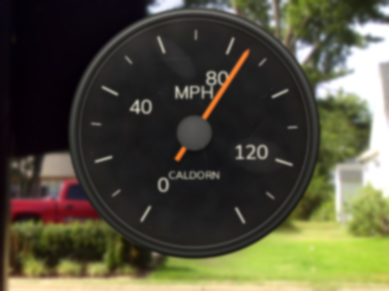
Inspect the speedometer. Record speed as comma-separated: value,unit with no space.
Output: 85,mph
